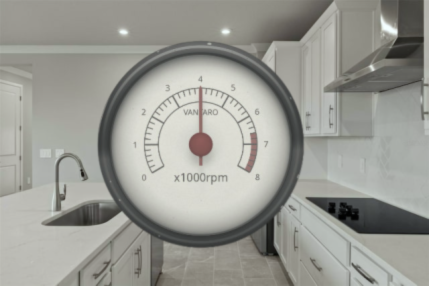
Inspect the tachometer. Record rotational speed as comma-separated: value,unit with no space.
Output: 4000,rpm
